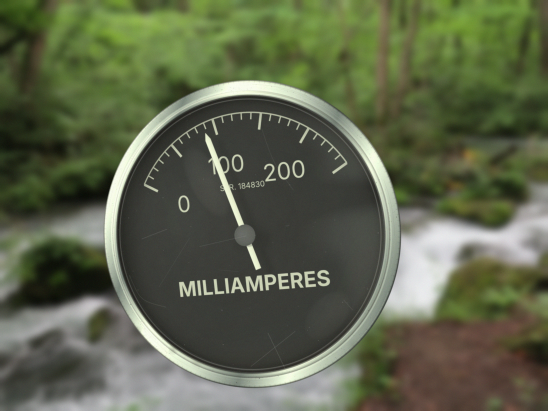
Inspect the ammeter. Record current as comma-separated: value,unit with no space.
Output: 90,mA
